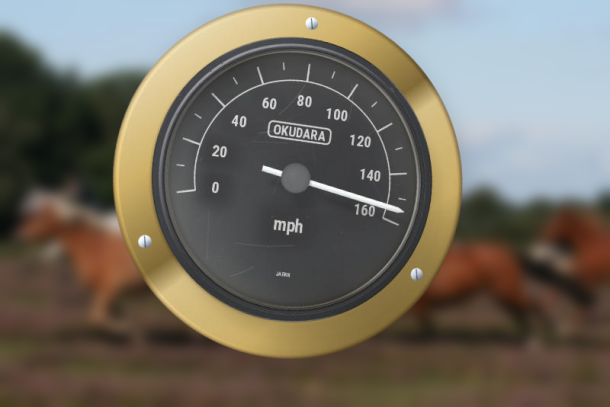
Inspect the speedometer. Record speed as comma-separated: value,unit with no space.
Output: 155,mph
